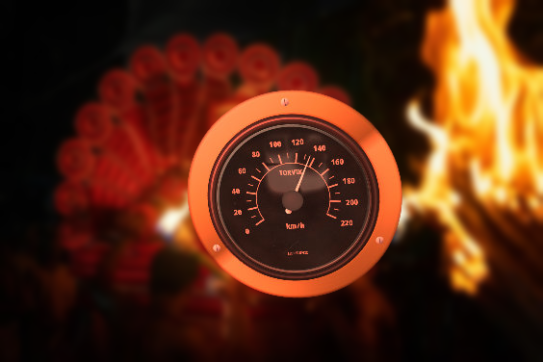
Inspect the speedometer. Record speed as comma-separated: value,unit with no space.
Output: 135,km/h
